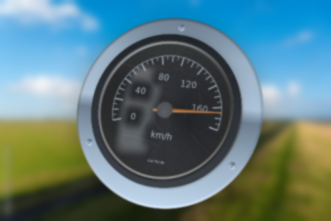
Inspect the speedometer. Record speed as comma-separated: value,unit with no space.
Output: 165,km/h
